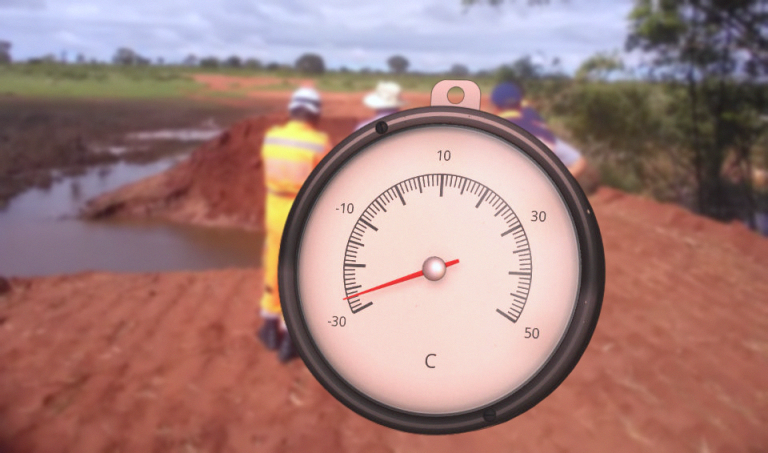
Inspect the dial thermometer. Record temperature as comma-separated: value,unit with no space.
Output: -27,°C
